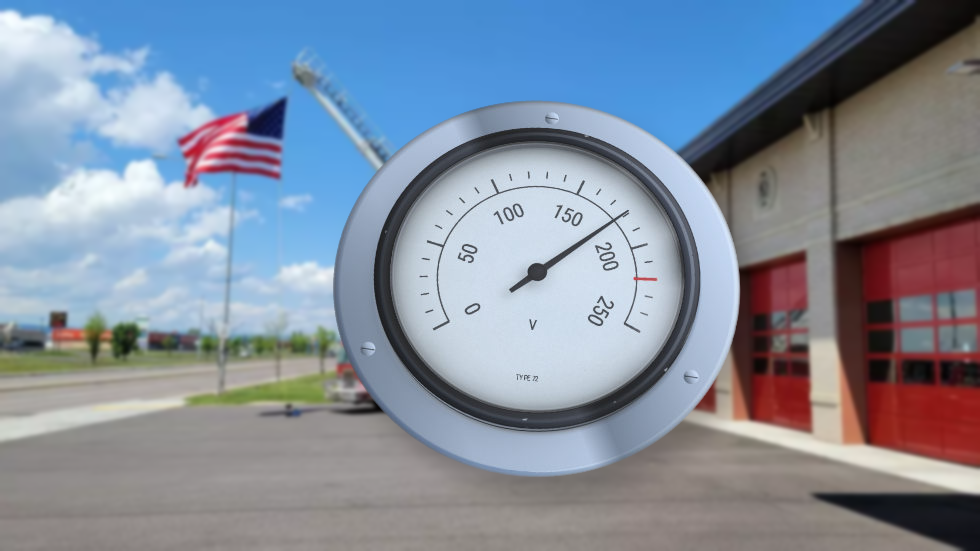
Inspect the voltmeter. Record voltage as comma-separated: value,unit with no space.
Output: 180,V
